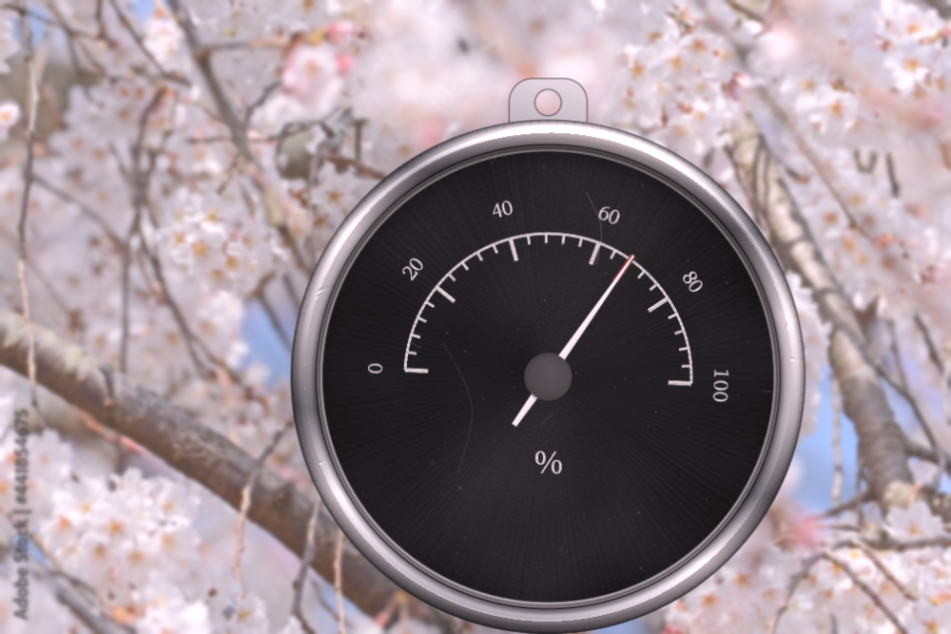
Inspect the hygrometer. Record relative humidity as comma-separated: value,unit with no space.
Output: 68,%
